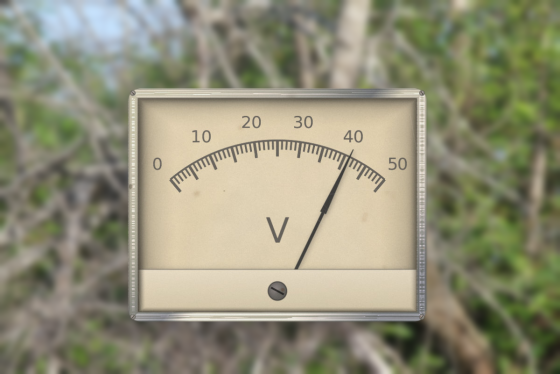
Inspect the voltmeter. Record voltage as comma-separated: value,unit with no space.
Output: 41,V
